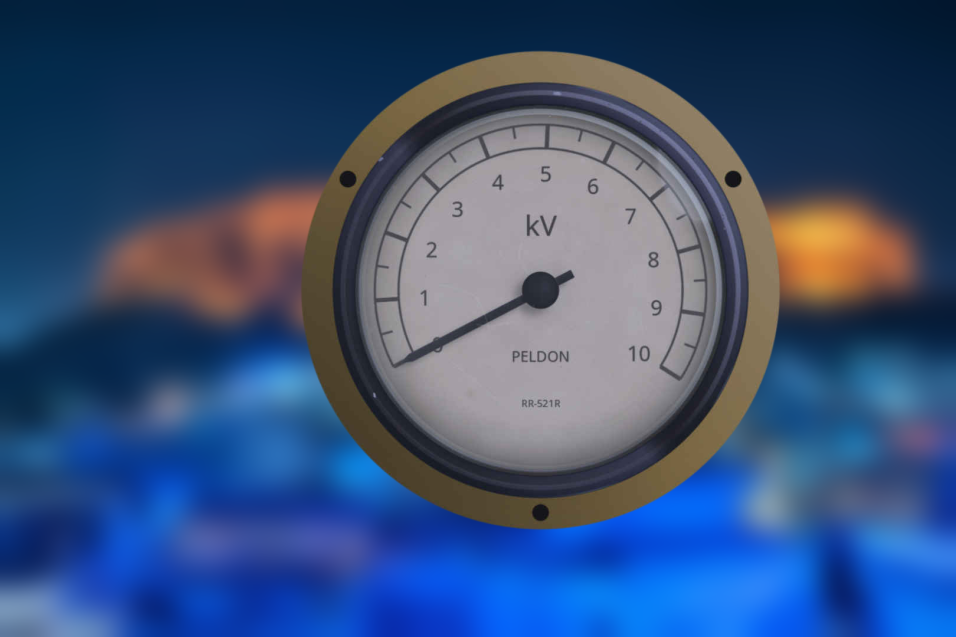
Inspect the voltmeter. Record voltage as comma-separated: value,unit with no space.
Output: 0,kV
